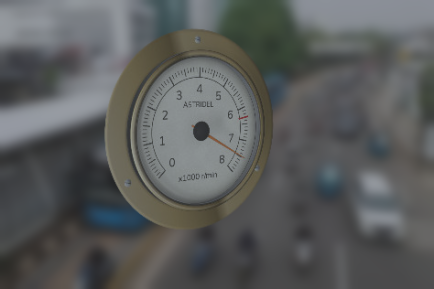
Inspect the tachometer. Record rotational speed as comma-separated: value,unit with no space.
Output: 7500,rpm
